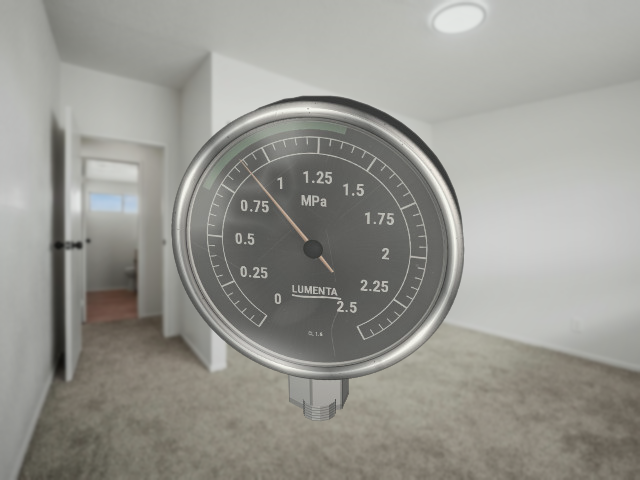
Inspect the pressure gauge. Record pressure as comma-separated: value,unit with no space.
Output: 0.9,MPa
